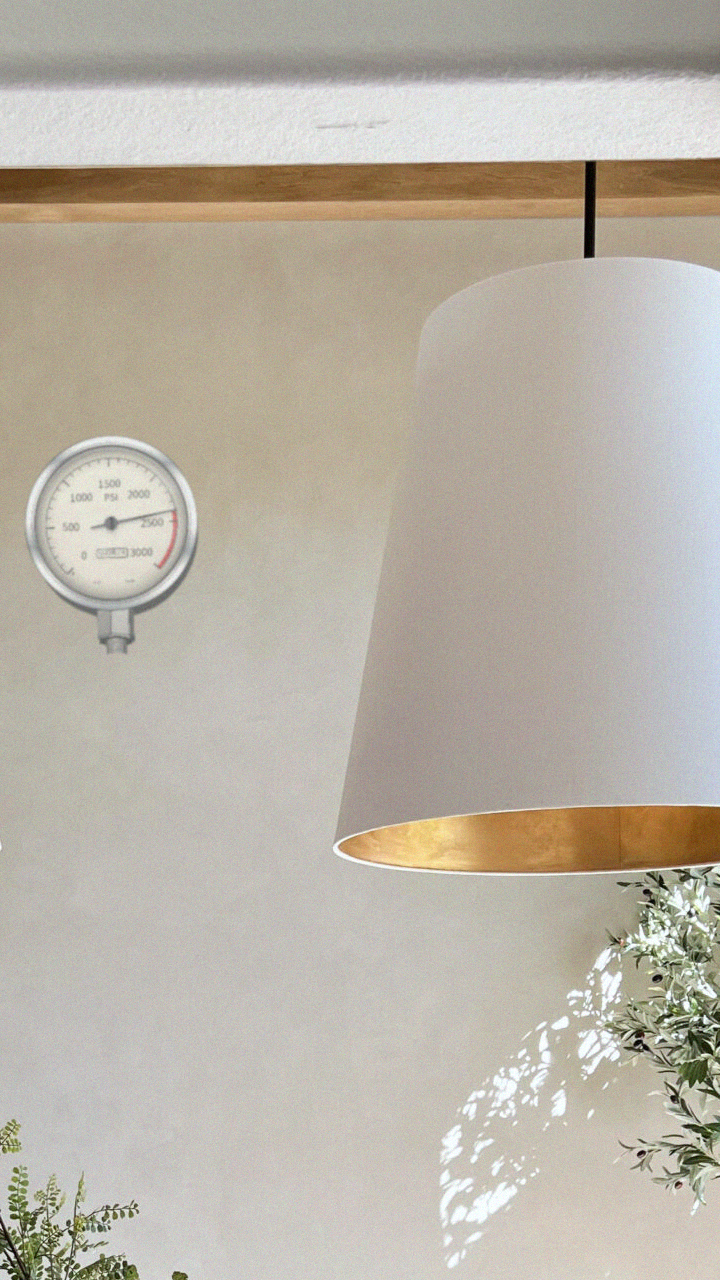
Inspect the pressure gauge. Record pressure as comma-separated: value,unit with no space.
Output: 2400,psi
